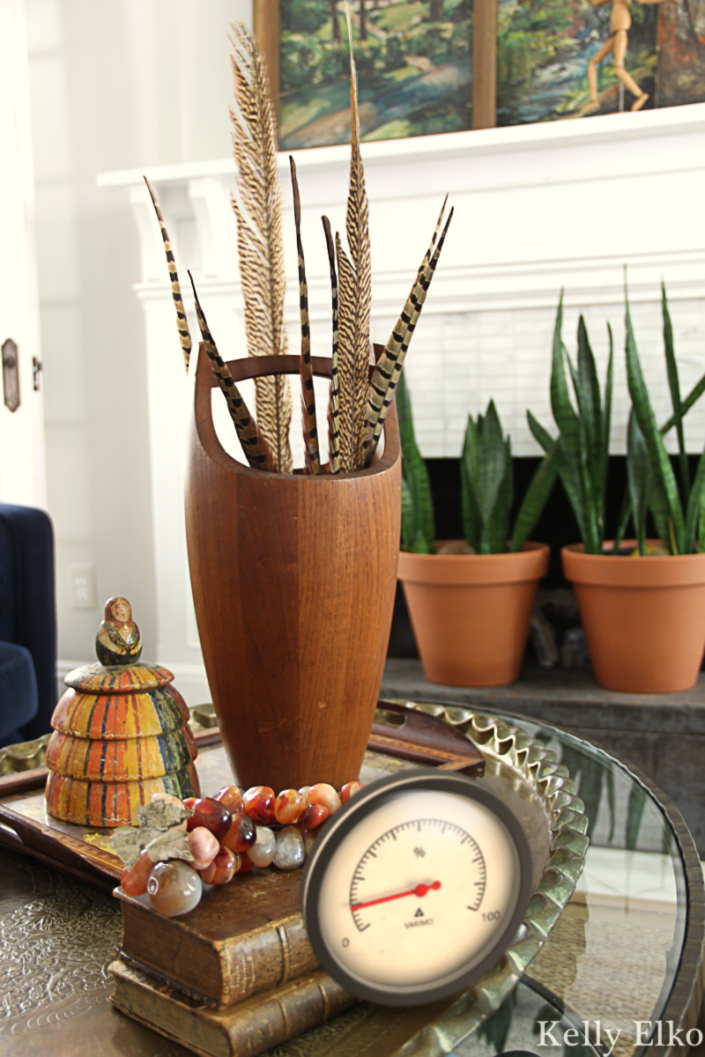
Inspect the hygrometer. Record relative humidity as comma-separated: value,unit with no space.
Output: 10,%
